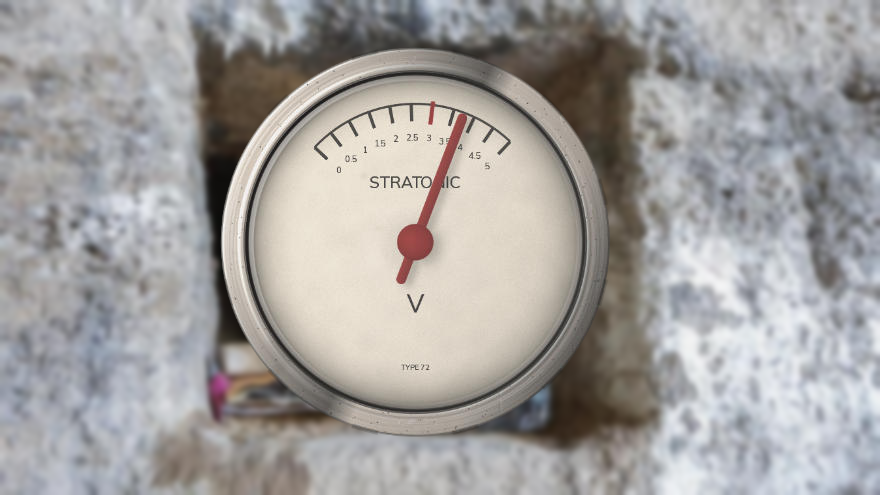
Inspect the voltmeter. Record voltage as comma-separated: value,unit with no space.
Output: 3.75,V
